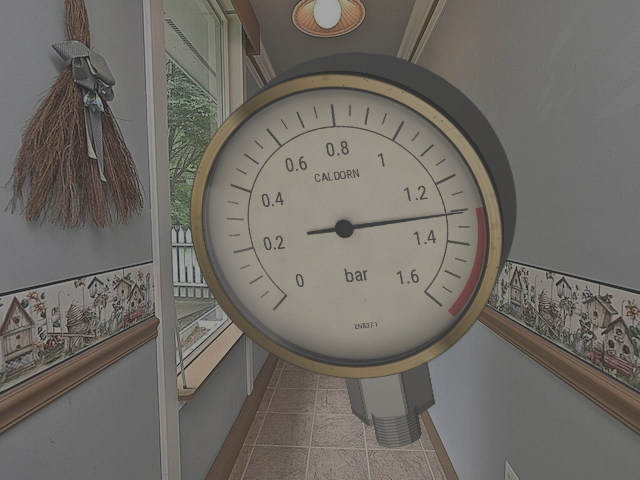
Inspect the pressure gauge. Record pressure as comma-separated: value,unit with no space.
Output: 1.3,bar
